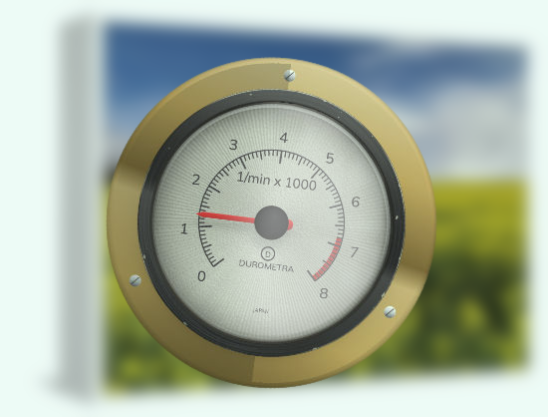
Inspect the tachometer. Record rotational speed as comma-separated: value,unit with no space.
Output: 1300,rpm
